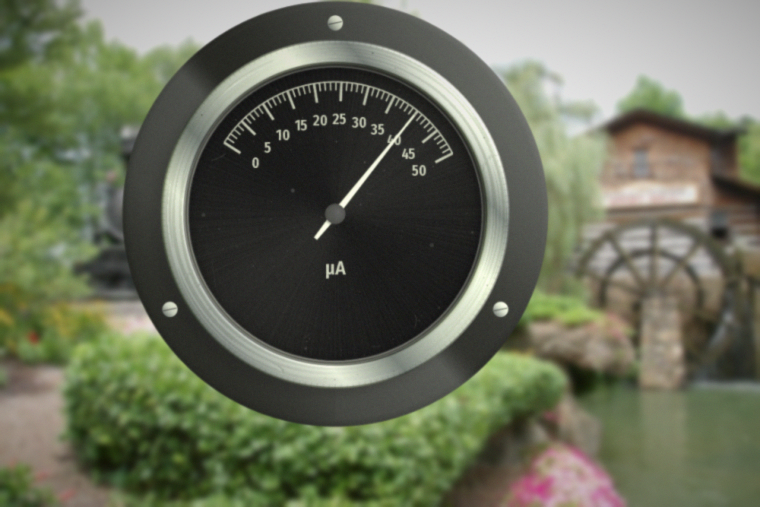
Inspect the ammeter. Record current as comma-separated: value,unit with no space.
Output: 40,µA
